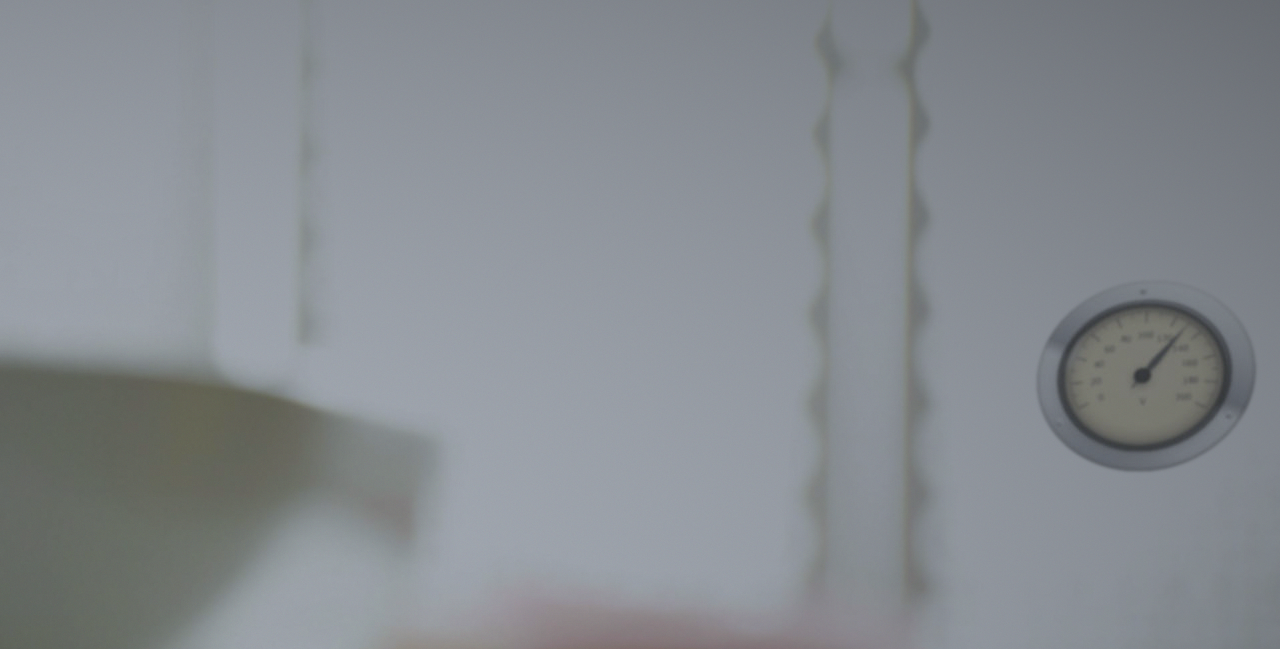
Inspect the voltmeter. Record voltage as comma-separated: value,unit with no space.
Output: 130,V
